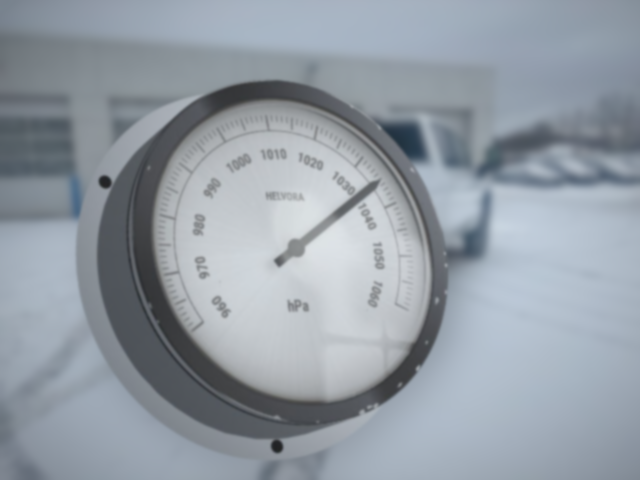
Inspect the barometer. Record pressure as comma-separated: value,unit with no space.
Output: 1035,hPa
